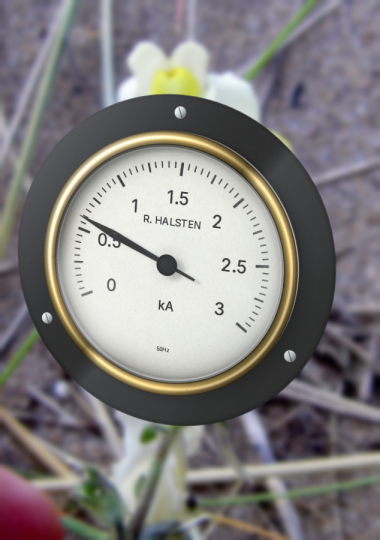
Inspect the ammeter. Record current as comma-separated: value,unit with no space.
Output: 0.6,kA
